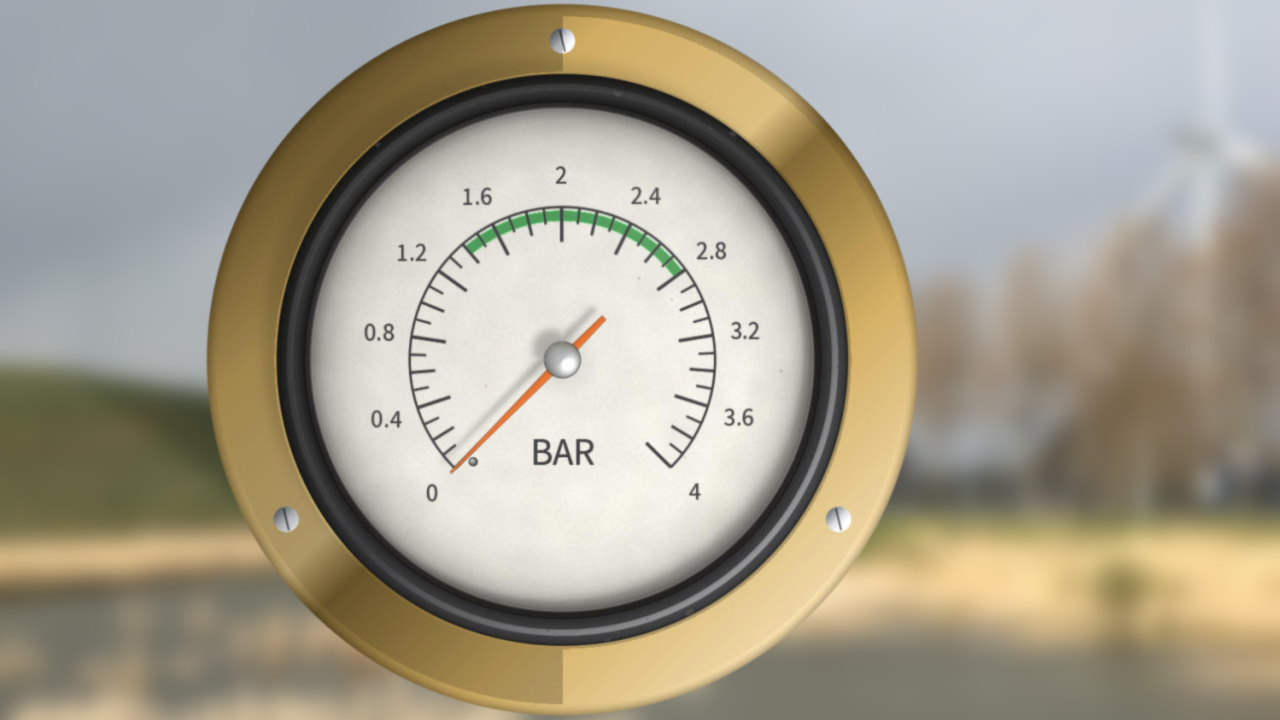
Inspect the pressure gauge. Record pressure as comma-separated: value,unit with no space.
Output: 0,bar
